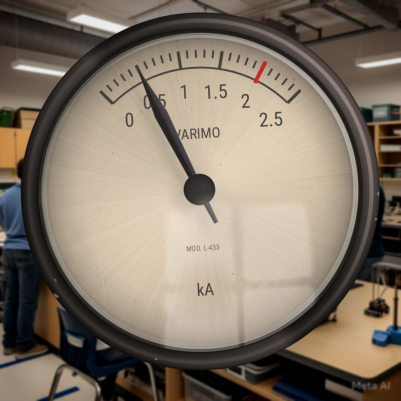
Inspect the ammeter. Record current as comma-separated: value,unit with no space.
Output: 0.5,kA
